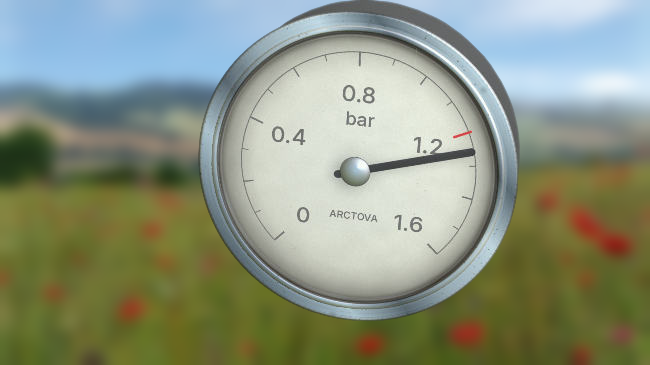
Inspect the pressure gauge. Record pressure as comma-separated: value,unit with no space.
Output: 1.25,bar
